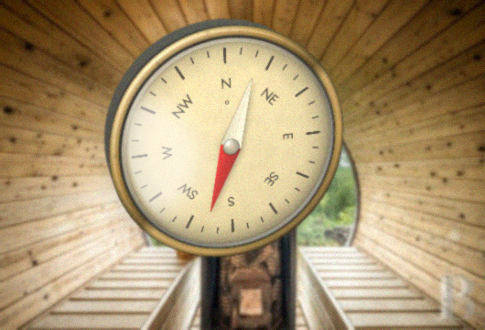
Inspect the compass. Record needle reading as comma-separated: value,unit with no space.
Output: 200,°
